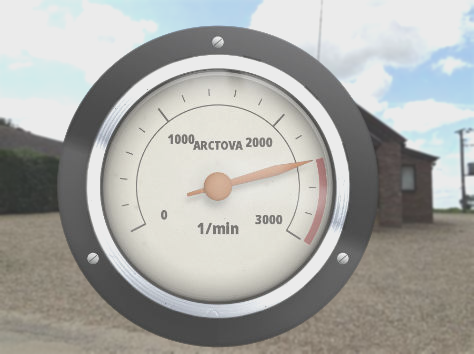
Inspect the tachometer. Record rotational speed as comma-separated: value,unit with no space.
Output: 2400,rpm
